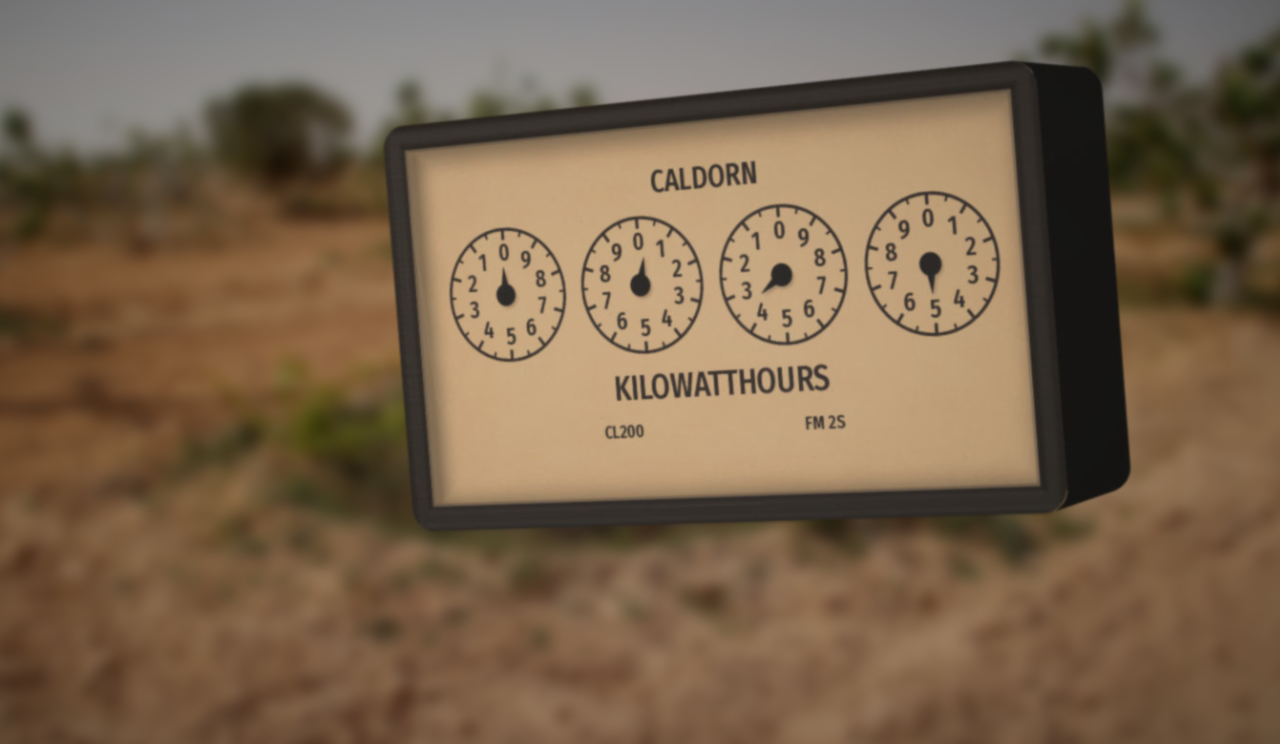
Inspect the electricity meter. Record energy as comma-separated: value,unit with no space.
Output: 35,kWh
